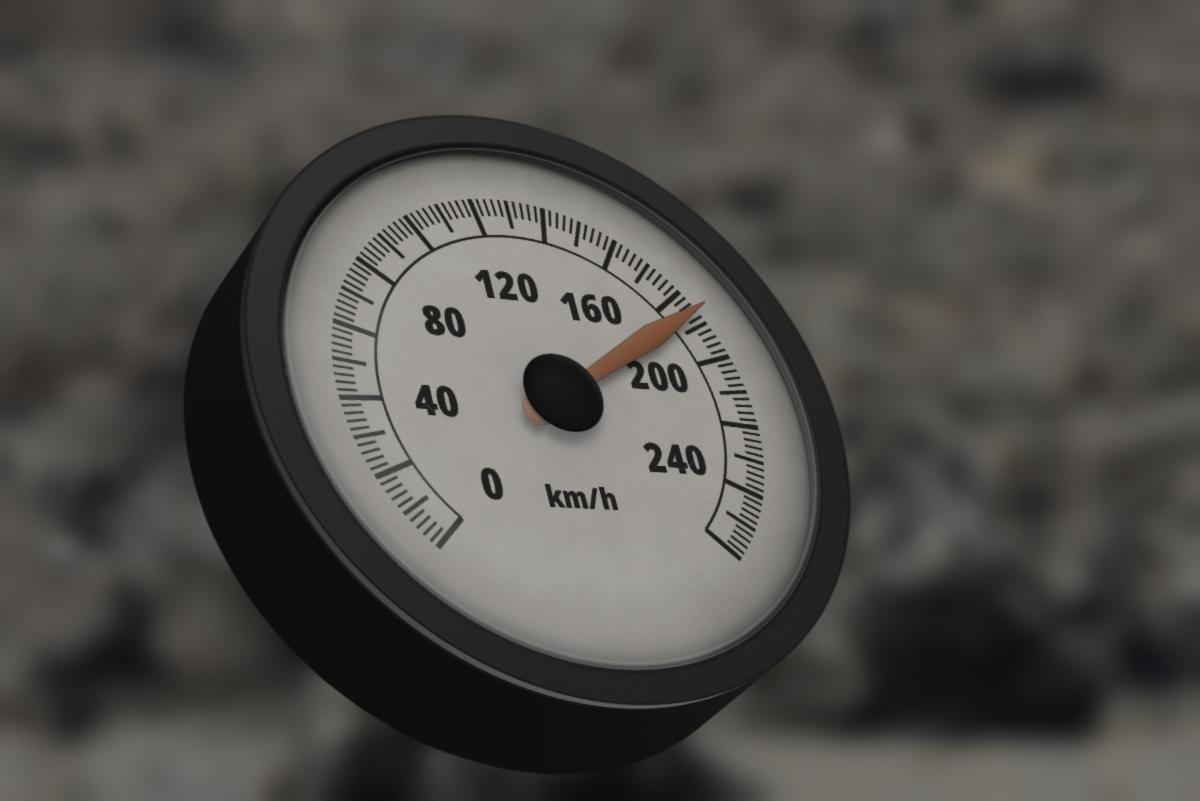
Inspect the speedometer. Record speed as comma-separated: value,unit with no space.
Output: 186,km/h
